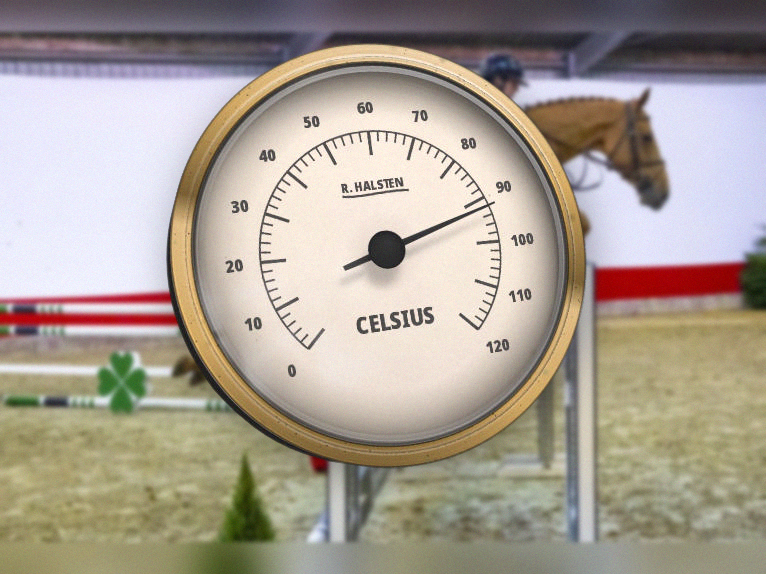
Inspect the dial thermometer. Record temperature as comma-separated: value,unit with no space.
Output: 92,°C
